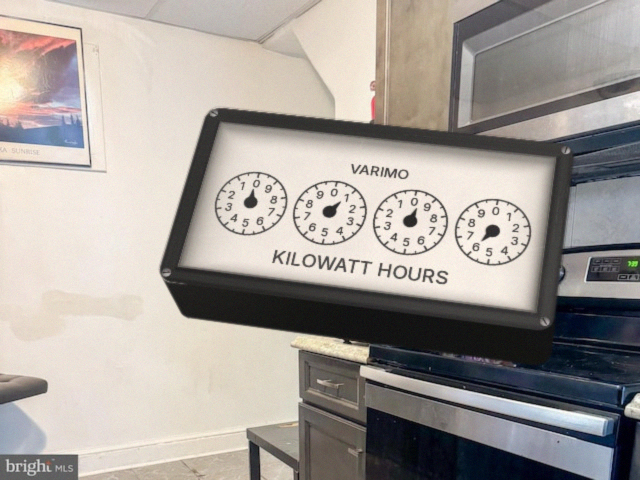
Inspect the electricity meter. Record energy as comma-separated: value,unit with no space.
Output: 96,kWh
